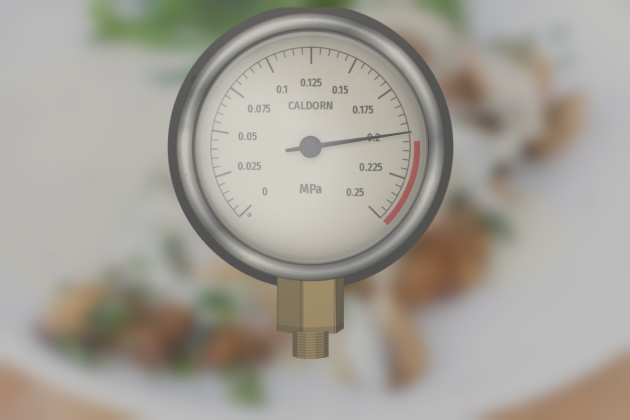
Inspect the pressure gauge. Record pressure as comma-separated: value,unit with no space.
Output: 0.2,MPa
